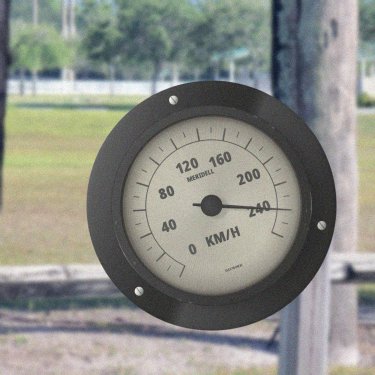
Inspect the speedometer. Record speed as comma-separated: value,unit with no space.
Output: 240,km/h
